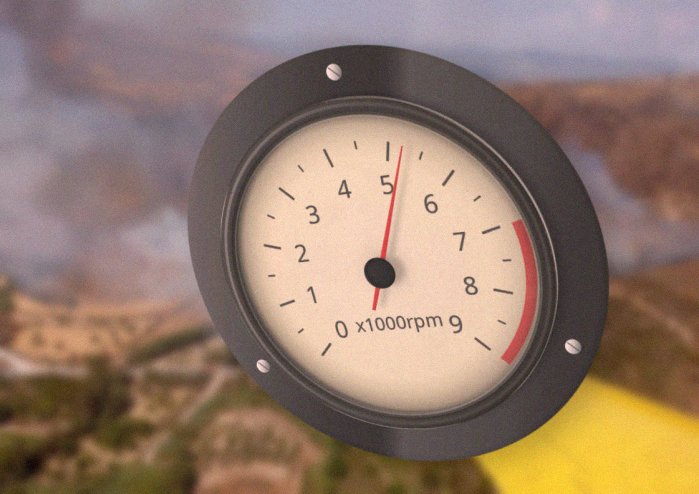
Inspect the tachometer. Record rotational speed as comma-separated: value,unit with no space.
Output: 5250,rpm
